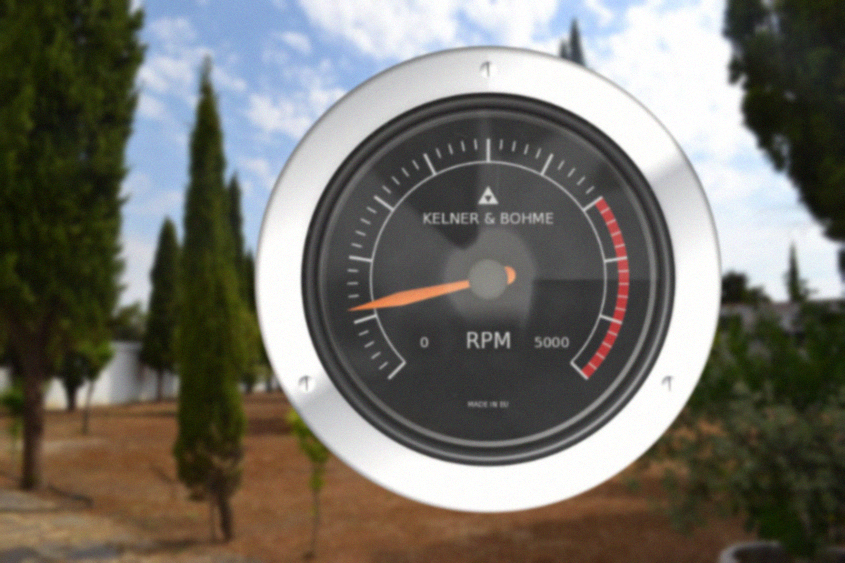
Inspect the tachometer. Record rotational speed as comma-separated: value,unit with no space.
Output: 600,rpm
